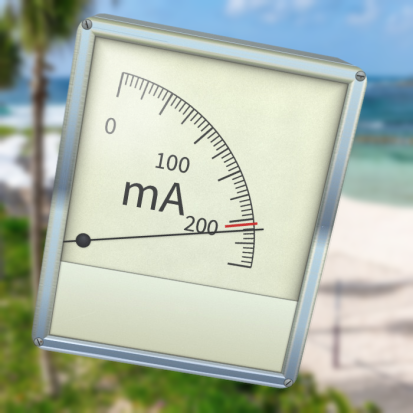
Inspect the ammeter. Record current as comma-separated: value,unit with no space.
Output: 210,mA
